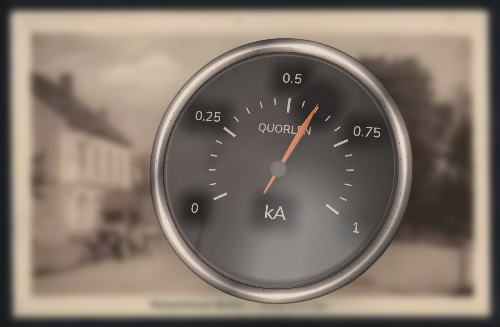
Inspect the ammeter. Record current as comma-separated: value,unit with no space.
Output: 0.6,kA
